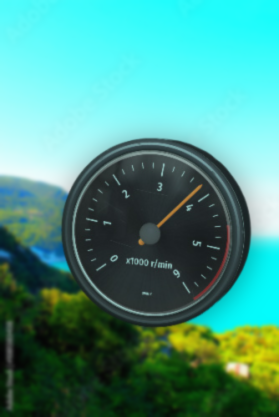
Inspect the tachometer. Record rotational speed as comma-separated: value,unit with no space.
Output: 3800,rpm
